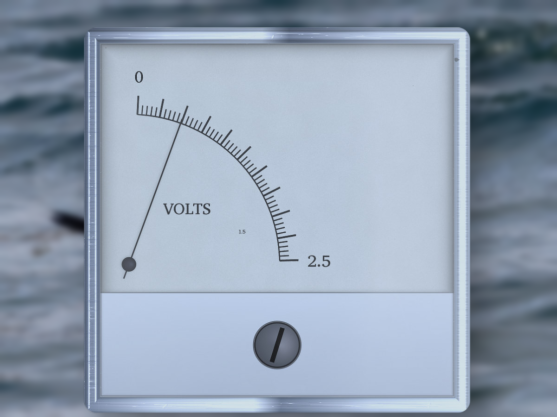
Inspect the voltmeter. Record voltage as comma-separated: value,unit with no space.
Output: 0.5,V
